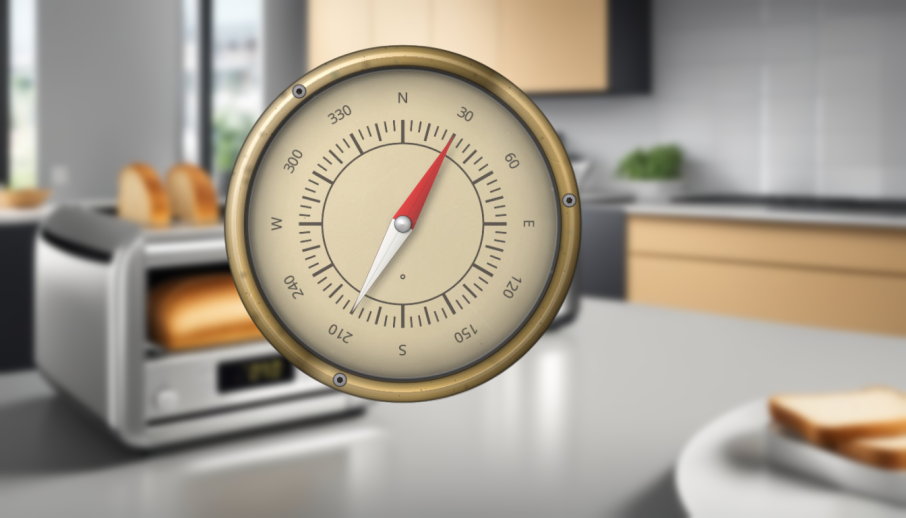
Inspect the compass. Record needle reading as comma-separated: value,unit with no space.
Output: 30,°
